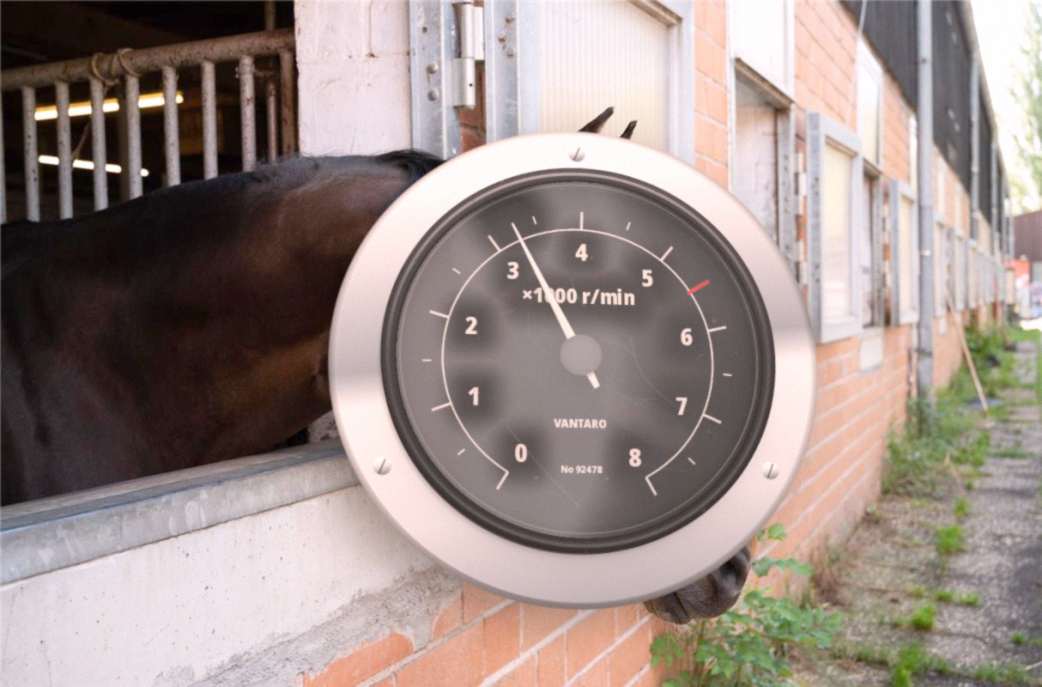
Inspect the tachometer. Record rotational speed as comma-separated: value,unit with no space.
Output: 3250,rpm
